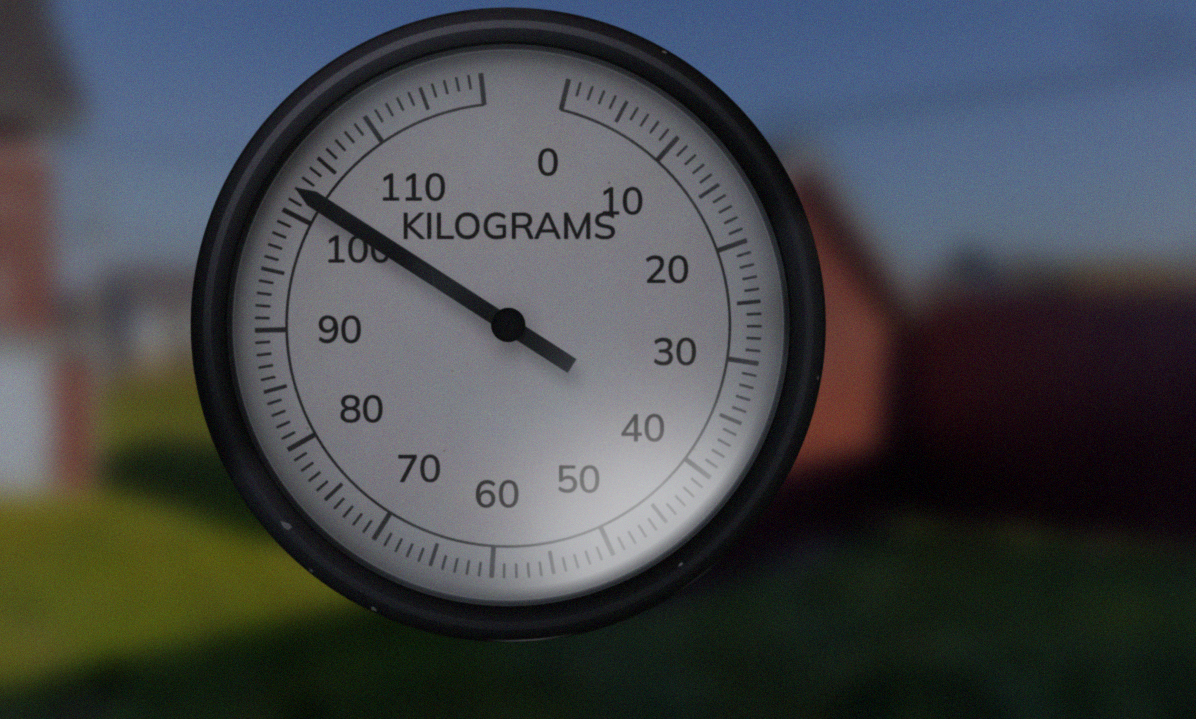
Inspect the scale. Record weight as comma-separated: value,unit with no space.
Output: 102,kg
